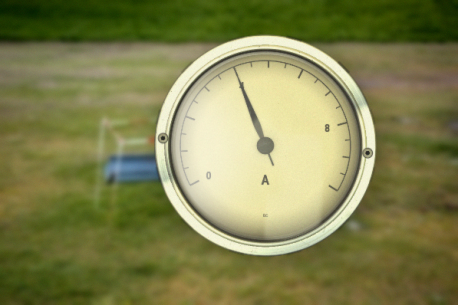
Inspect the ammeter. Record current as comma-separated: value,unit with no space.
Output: 4,A
